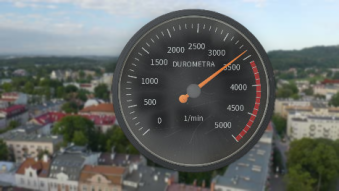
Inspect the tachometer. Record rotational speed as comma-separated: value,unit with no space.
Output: 3400,rpm
